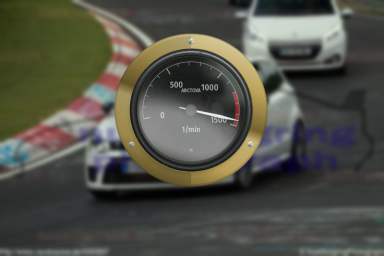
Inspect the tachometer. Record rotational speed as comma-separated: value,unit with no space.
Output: 1450,rpm
